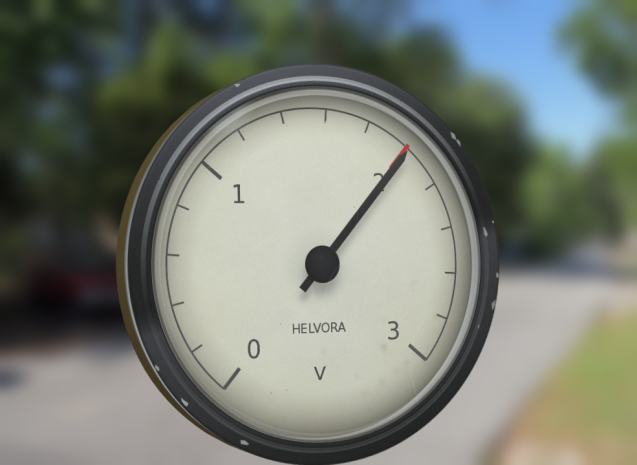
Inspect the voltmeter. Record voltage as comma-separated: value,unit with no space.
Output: 2,V
